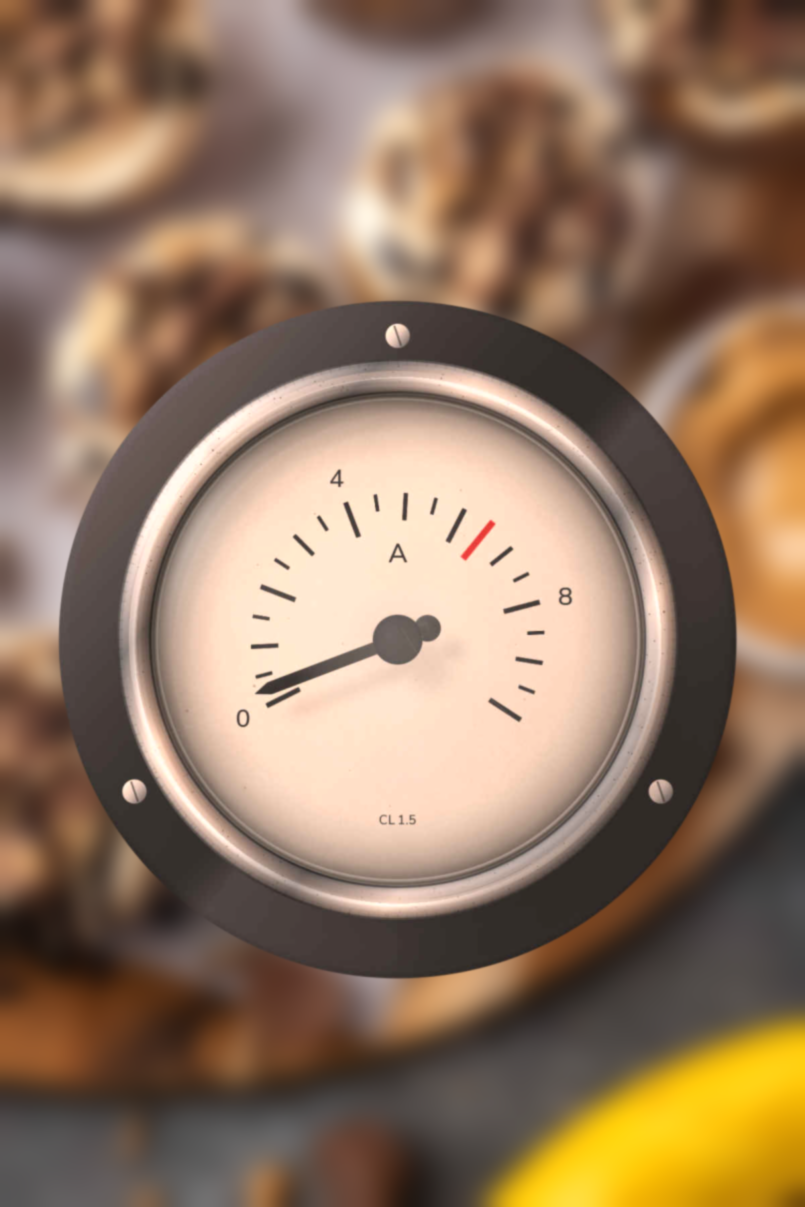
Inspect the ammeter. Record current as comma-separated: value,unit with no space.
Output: 0.25,A
